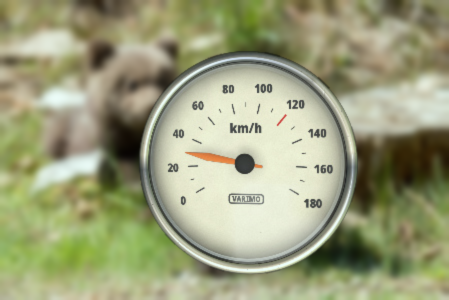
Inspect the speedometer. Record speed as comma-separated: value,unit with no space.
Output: 30,km/h
